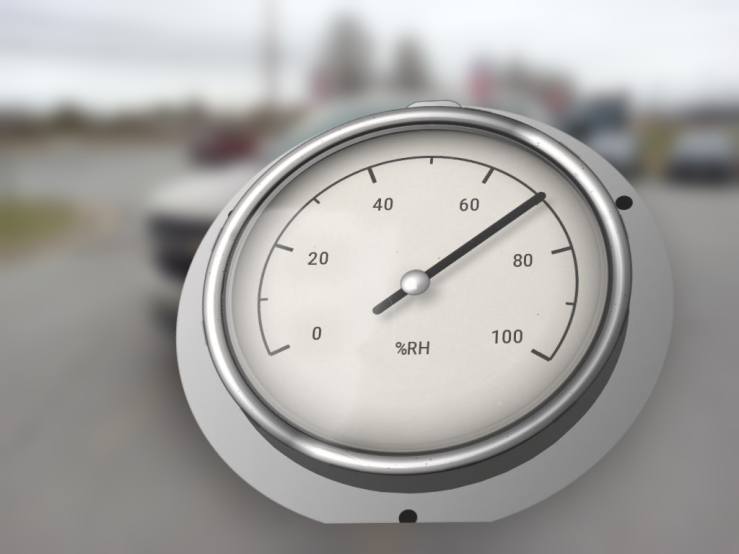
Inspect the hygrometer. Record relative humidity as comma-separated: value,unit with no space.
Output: 70,%
